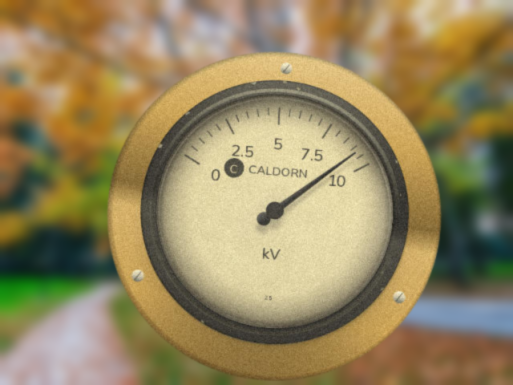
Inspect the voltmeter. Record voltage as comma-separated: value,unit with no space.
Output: 9.25,kV
